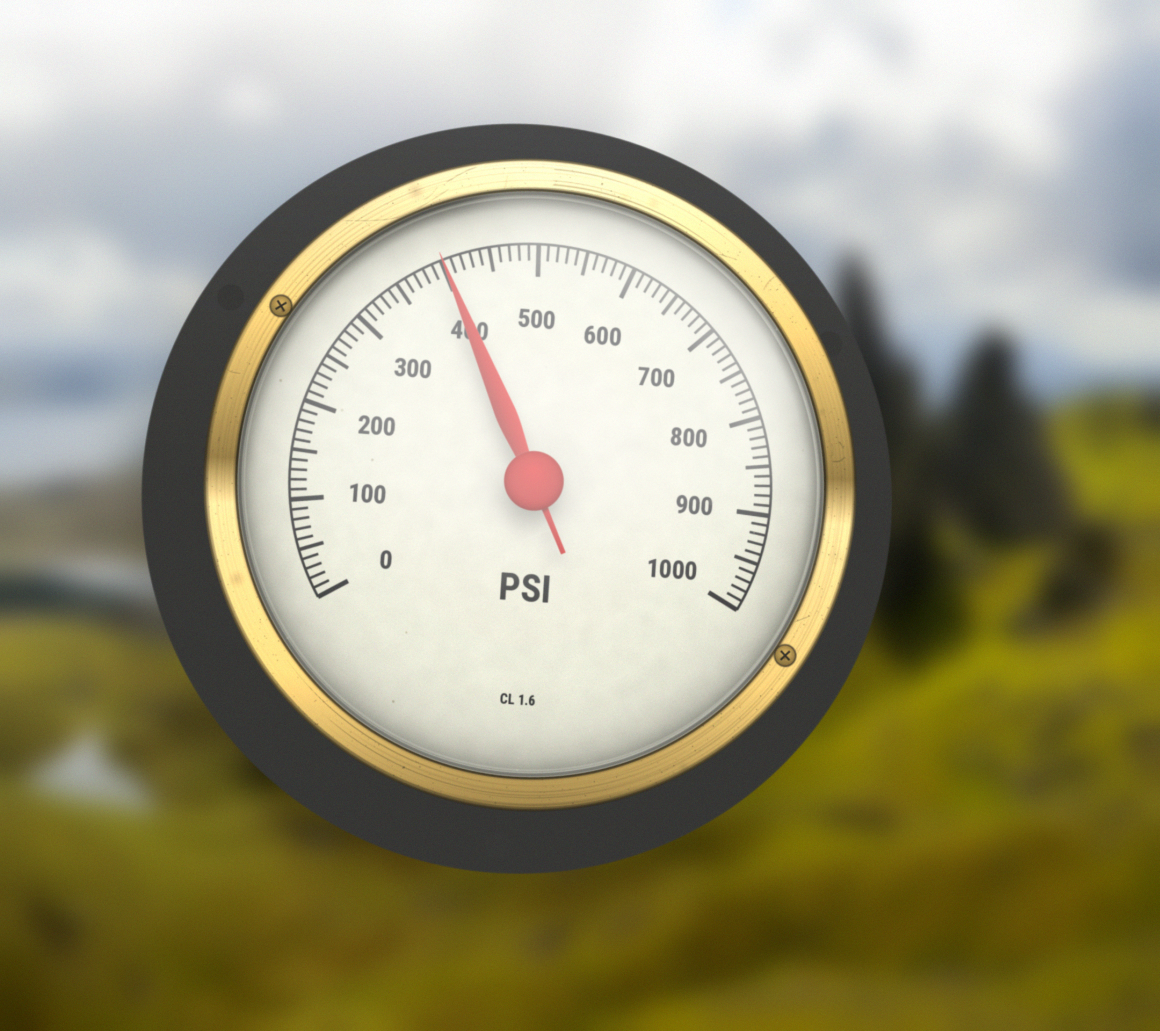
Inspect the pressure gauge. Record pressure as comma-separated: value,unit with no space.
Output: 400,psi
